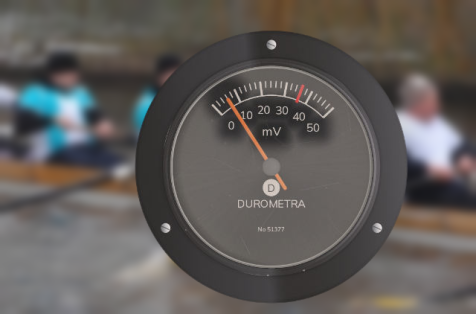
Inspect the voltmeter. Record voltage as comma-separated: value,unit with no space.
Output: 6,mV
